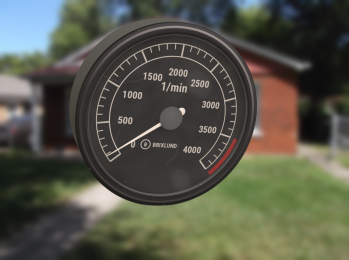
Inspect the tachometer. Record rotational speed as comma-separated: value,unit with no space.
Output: 100,rpm
